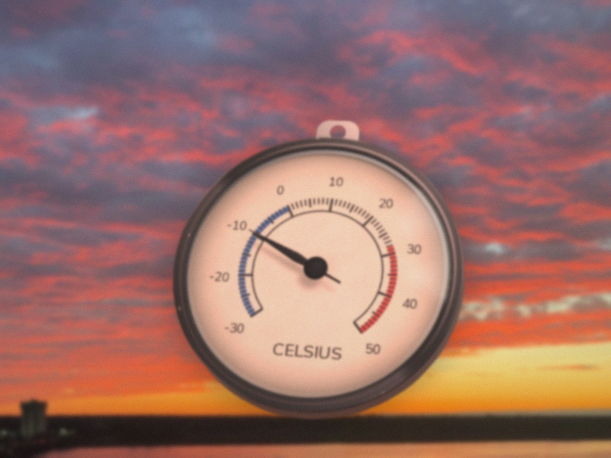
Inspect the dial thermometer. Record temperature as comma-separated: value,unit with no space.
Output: -10,°C
